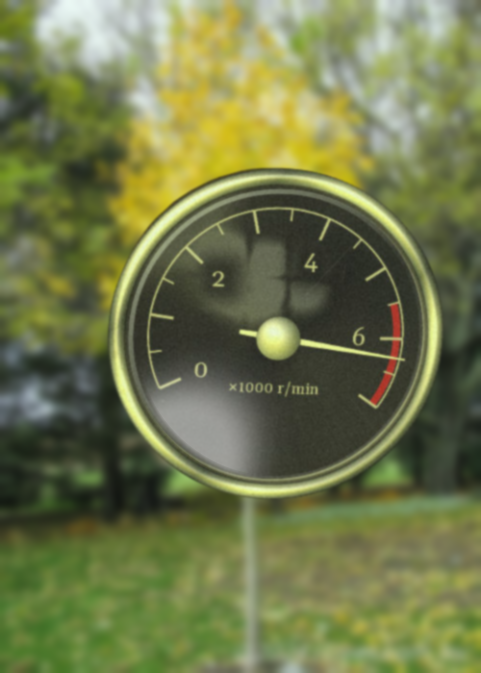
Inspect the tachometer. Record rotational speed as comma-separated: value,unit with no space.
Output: 6250,rpm
